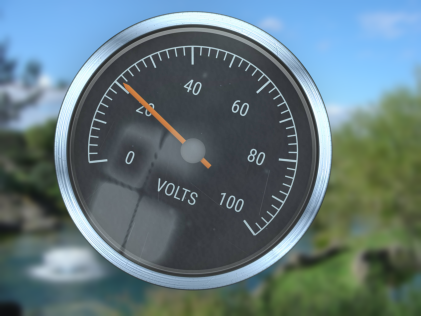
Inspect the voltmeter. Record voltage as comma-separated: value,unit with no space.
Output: 21,V
